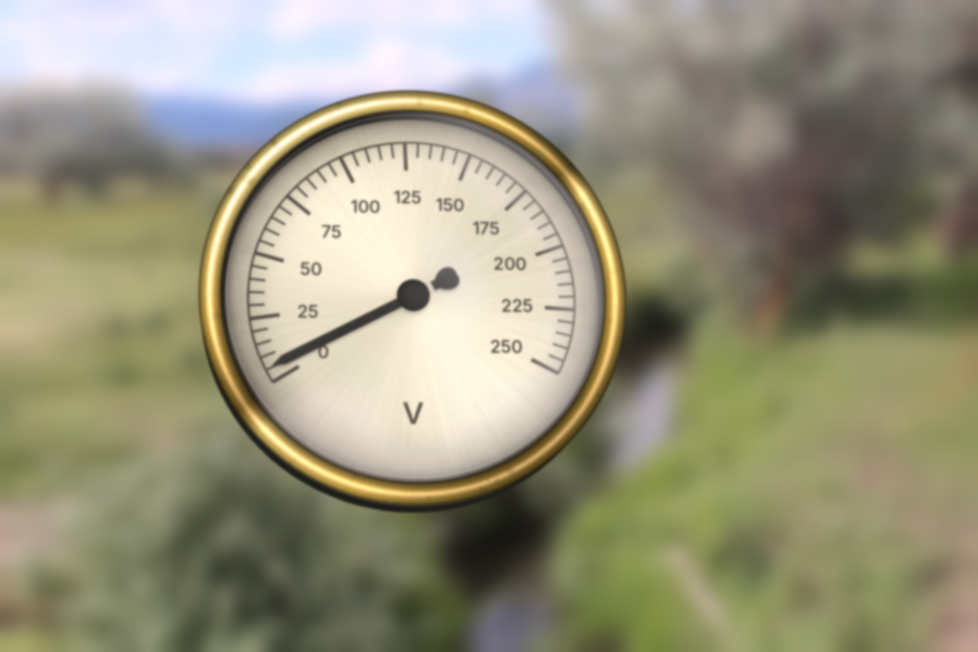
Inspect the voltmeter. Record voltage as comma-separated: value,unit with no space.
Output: 5,V
